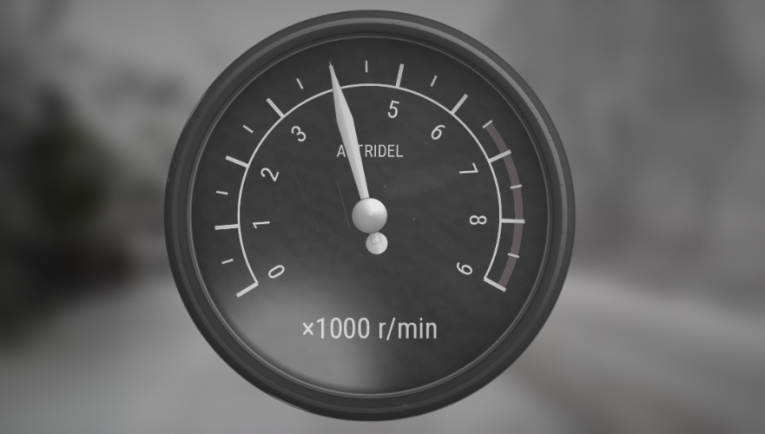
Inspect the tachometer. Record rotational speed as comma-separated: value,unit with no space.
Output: 4000,rpm
